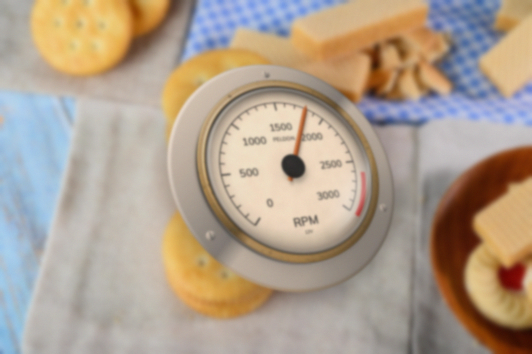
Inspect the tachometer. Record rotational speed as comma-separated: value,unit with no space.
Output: 1800,rpm
